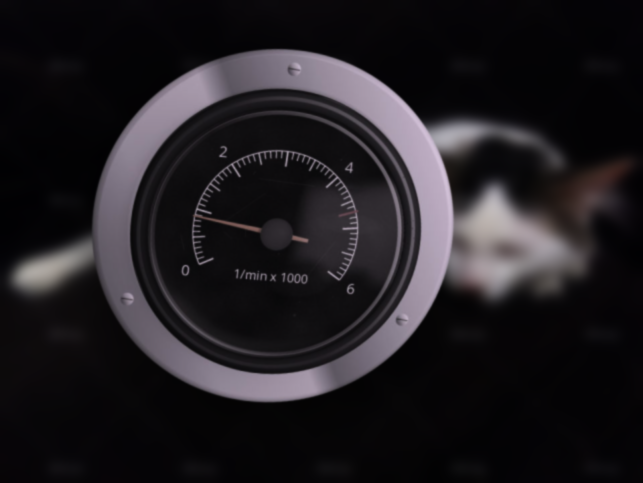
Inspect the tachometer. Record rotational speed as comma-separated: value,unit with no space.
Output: 900,rpm
